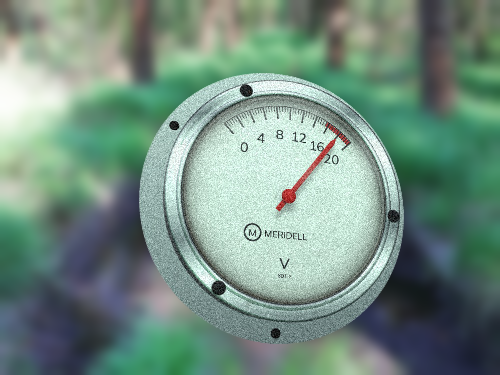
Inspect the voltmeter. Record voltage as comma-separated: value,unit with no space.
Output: 18,V
